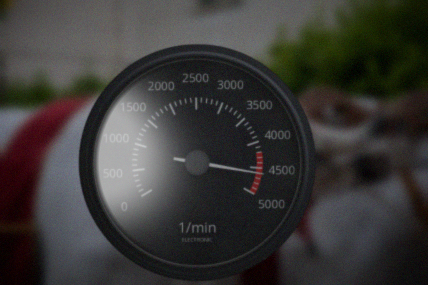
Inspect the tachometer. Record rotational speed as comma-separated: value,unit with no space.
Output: 4600,rpm
